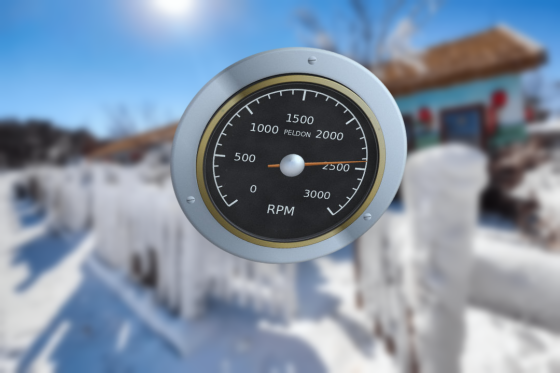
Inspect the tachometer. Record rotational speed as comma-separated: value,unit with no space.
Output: 2400,rpm
